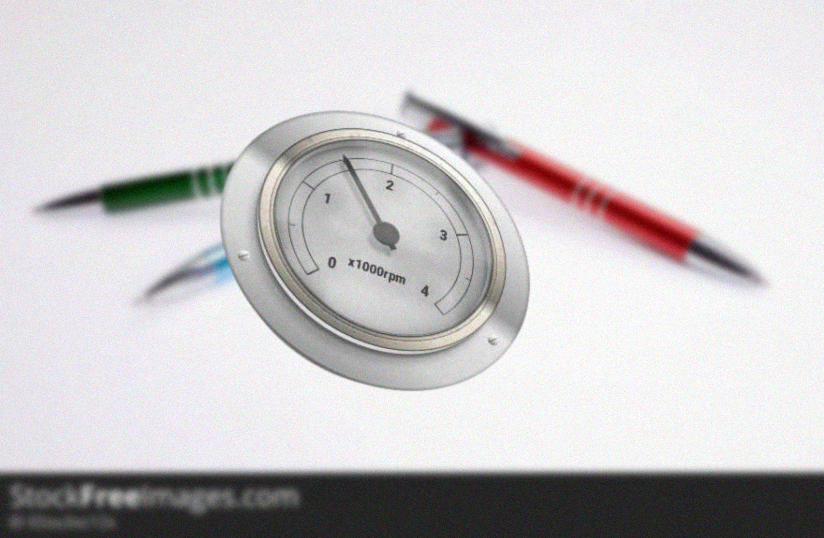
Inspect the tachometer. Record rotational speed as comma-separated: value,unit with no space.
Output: 1500,rpm
